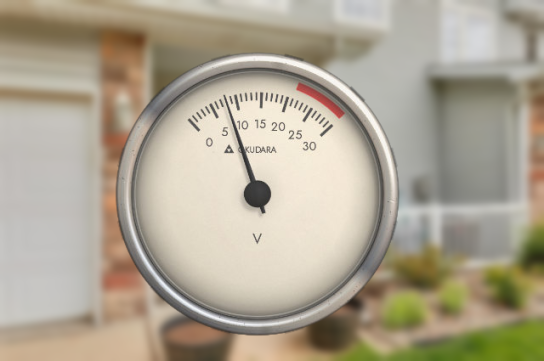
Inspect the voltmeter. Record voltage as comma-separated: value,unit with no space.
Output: 8,V
